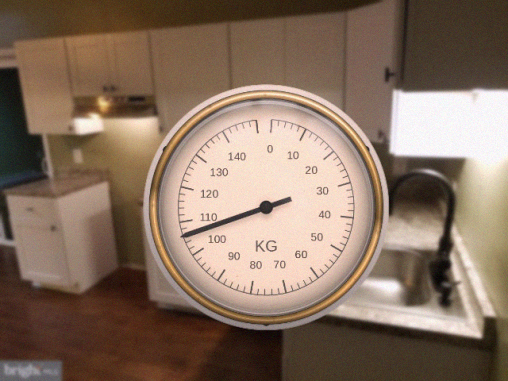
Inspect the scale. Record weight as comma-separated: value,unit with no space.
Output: 106,kg
